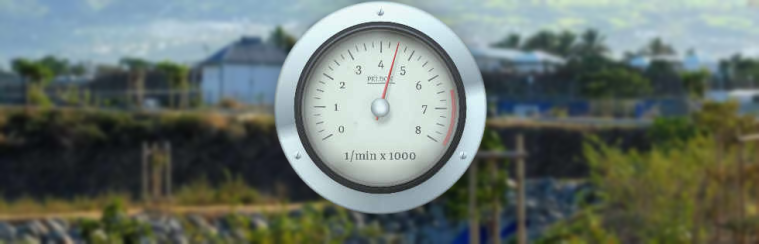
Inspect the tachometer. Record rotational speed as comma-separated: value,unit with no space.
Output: 4500,rpm
